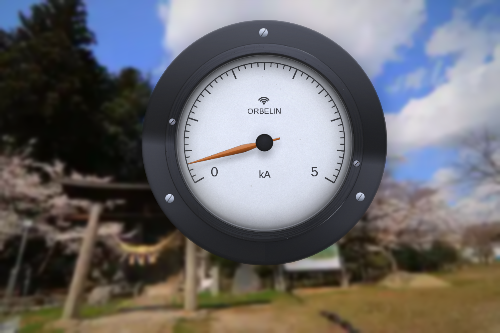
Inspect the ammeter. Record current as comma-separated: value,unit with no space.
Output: 0.3,kA
